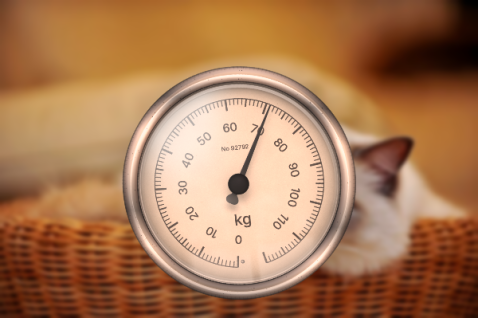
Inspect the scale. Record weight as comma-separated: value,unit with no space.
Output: 71,kg
